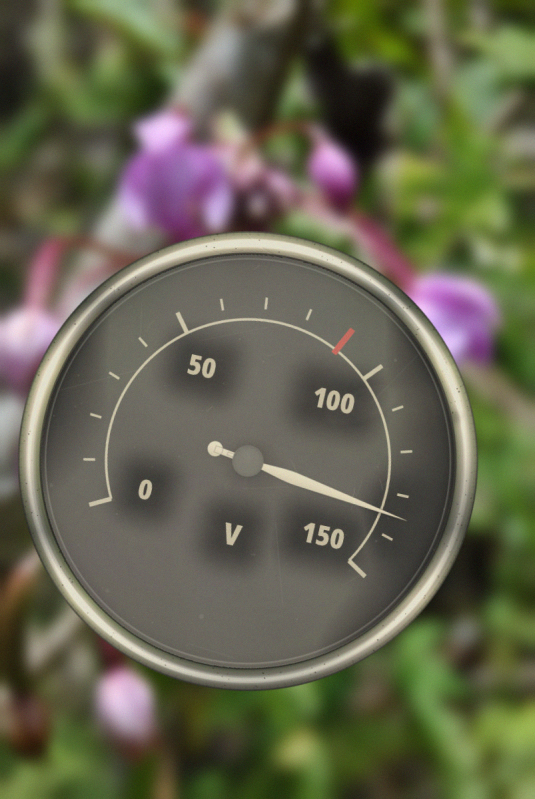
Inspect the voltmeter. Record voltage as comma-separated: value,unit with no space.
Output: 135,V
